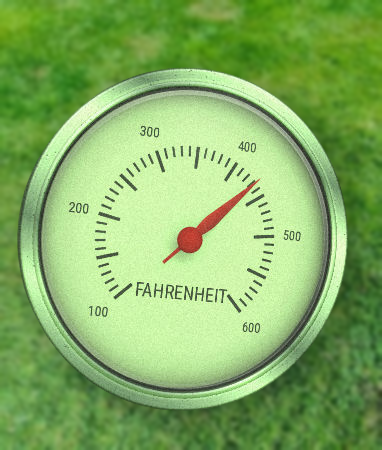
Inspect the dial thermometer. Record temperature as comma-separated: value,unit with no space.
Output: 430,°F
